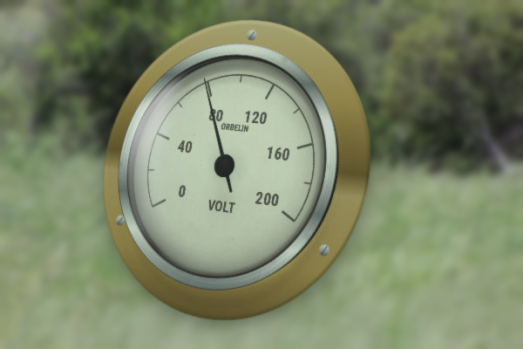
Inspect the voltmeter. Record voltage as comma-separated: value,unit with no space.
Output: 80,V
